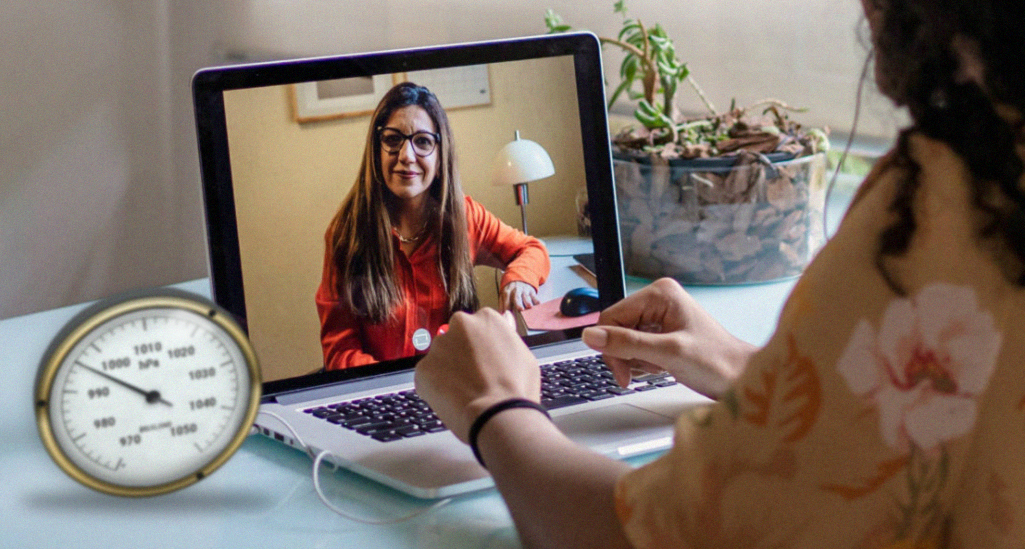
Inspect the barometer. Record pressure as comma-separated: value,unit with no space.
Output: 996,hPa
